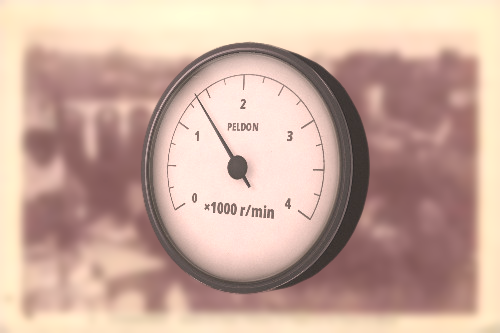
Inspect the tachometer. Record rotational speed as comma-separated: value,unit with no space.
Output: 1375,rpm
